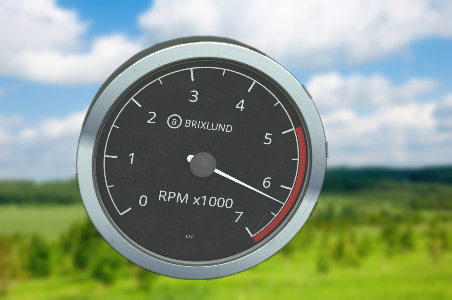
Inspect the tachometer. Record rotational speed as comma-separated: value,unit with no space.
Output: 6250,rpm
